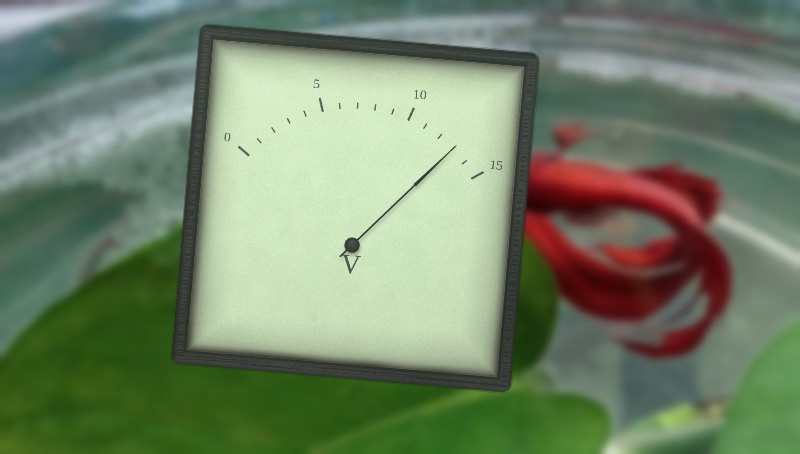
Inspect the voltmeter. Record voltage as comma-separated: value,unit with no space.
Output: 13,V
